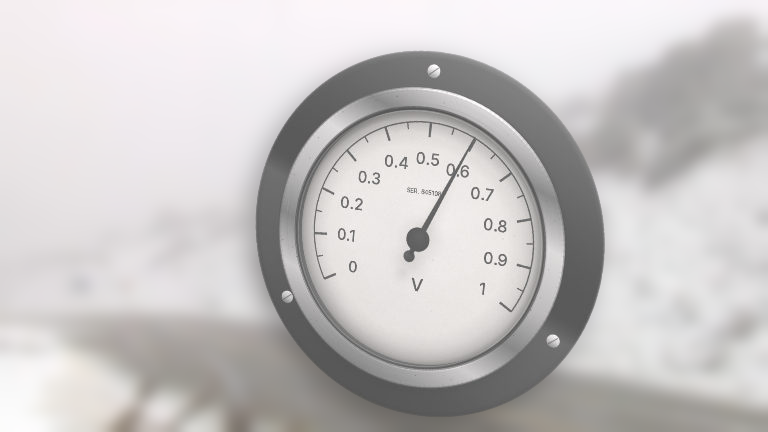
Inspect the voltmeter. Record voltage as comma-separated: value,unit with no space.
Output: 0.6,V
